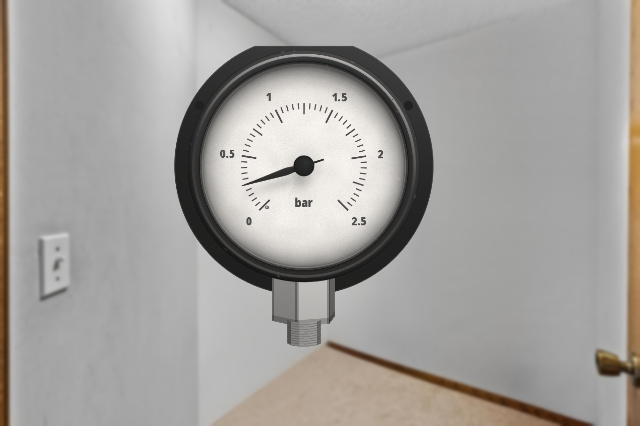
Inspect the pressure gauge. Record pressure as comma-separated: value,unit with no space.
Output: 0.25,bar
